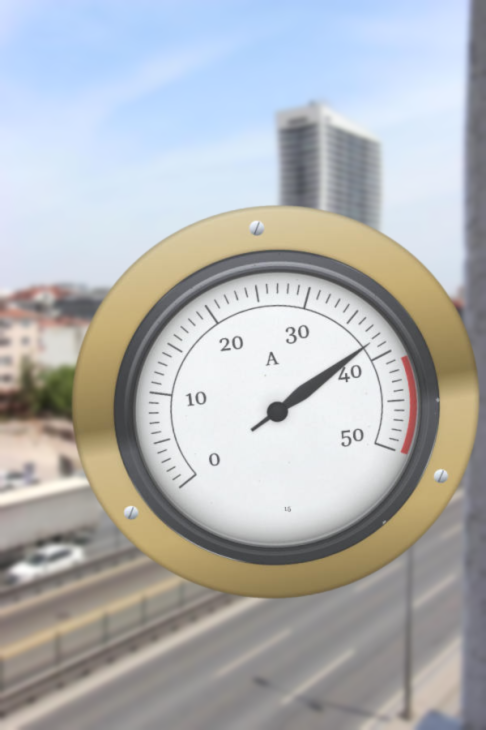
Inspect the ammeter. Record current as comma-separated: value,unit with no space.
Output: 38,A
